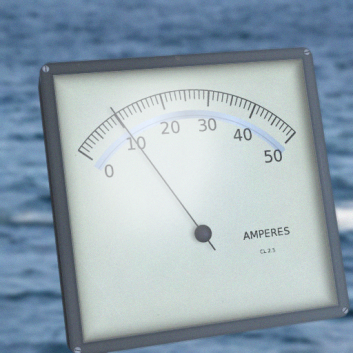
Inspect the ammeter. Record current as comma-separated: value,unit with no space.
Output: 10,A
